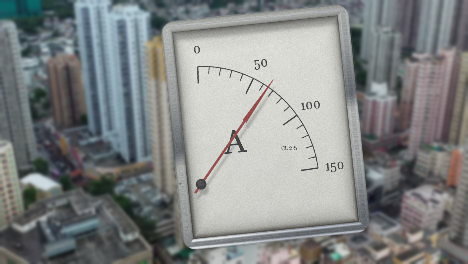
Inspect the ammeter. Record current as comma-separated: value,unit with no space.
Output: 65,A
